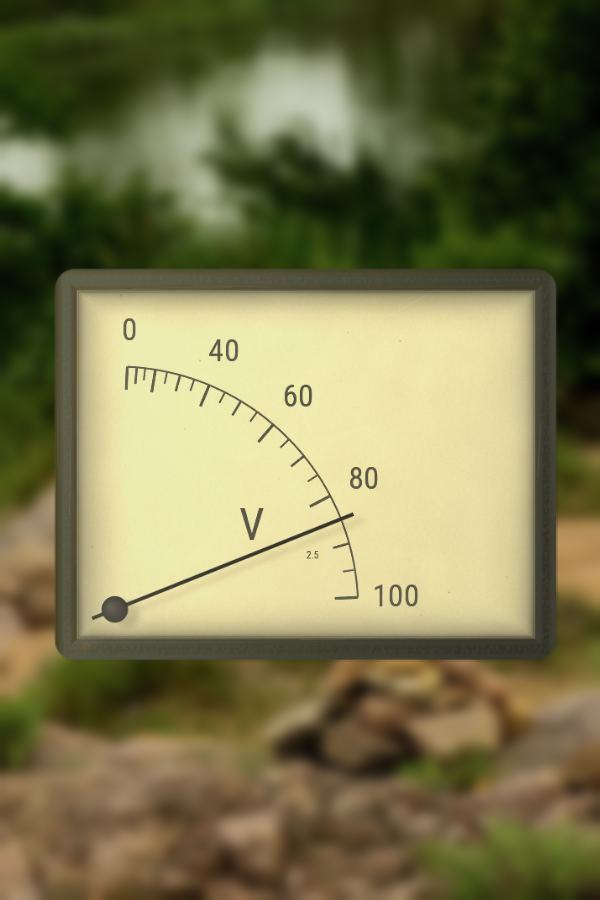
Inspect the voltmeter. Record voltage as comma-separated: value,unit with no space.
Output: 85,V
